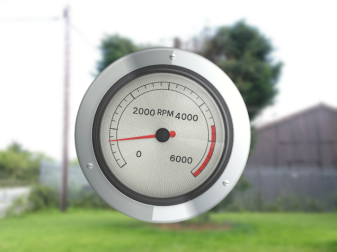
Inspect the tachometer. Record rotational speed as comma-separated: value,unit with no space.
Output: 700,rpm
